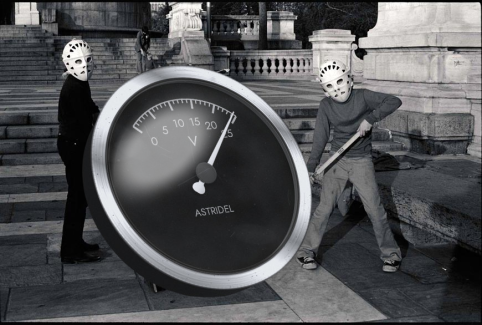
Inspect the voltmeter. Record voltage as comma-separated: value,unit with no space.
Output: 24,V
